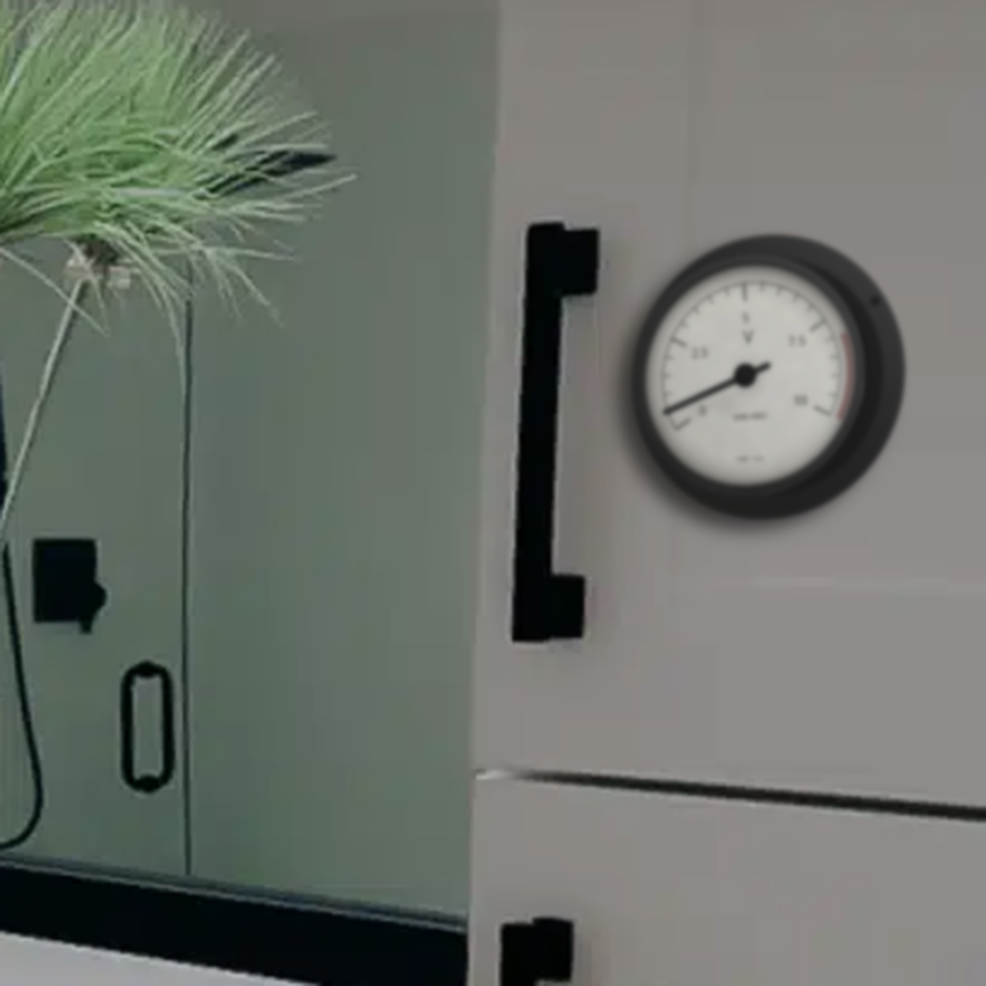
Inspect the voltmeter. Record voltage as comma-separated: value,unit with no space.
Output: 0.5,V
